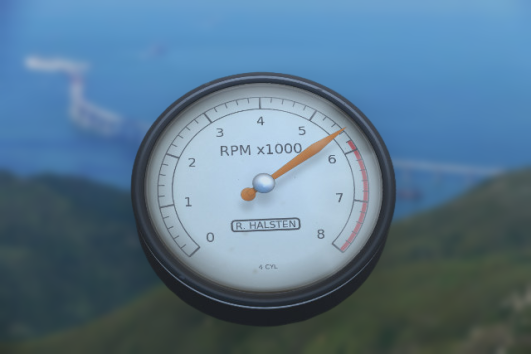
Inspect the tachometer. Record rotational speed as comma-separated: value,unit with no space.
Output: 5600,rpm
